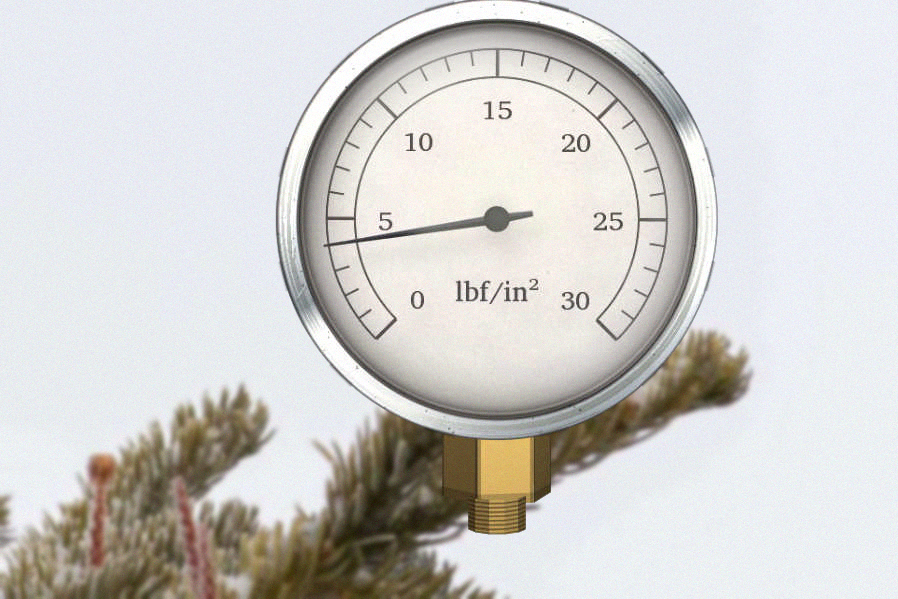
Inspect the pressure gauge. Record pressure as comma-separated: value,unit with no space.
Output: 4,psi
